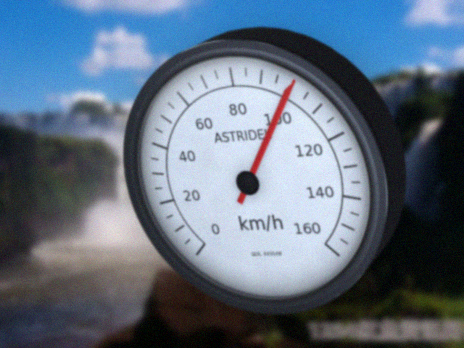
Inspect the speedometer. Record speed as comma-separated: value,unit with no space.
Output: 100,km/h
